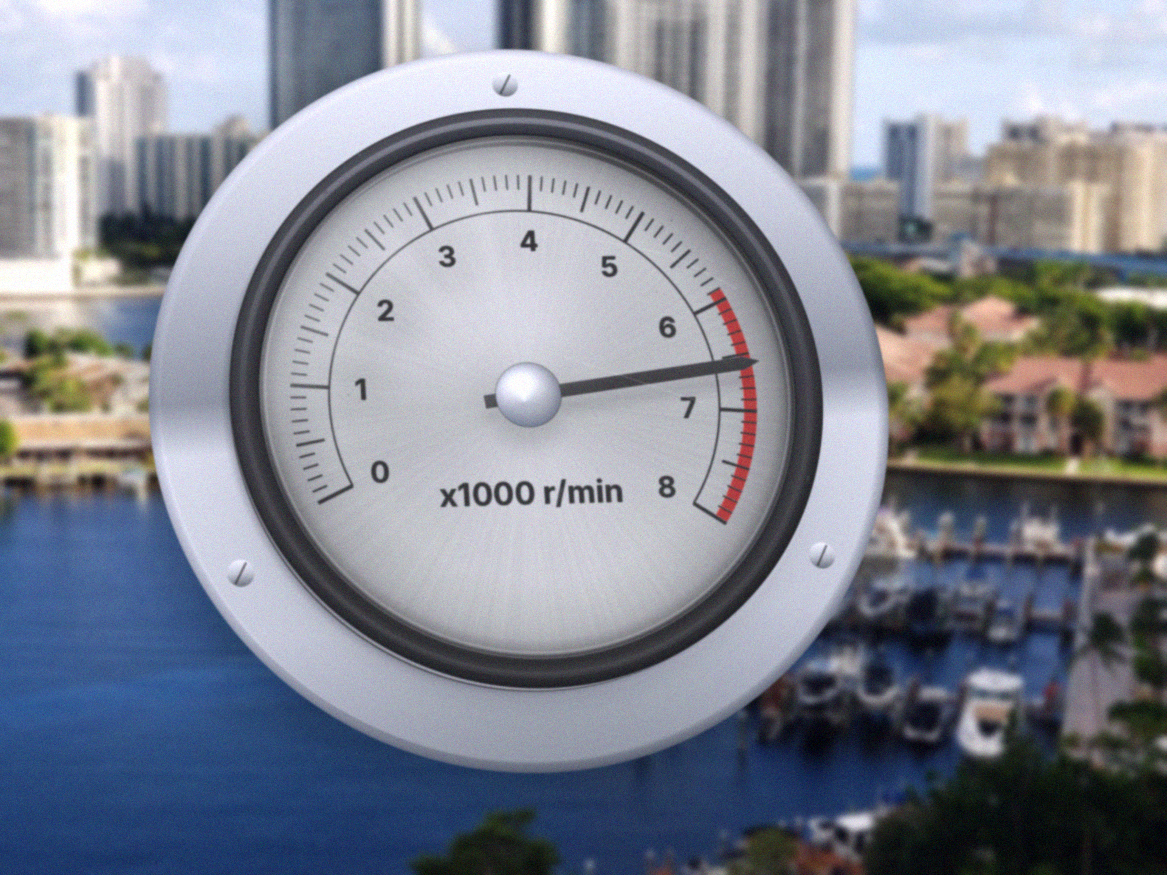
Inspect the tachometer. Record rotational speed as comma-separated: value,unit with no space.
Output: 6600,rpm
